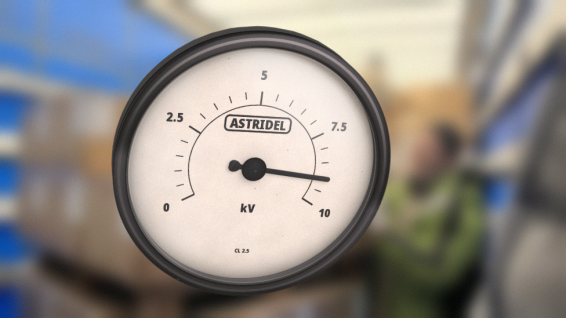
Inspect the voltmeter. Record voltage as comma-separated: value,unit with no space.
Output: 9,kV
